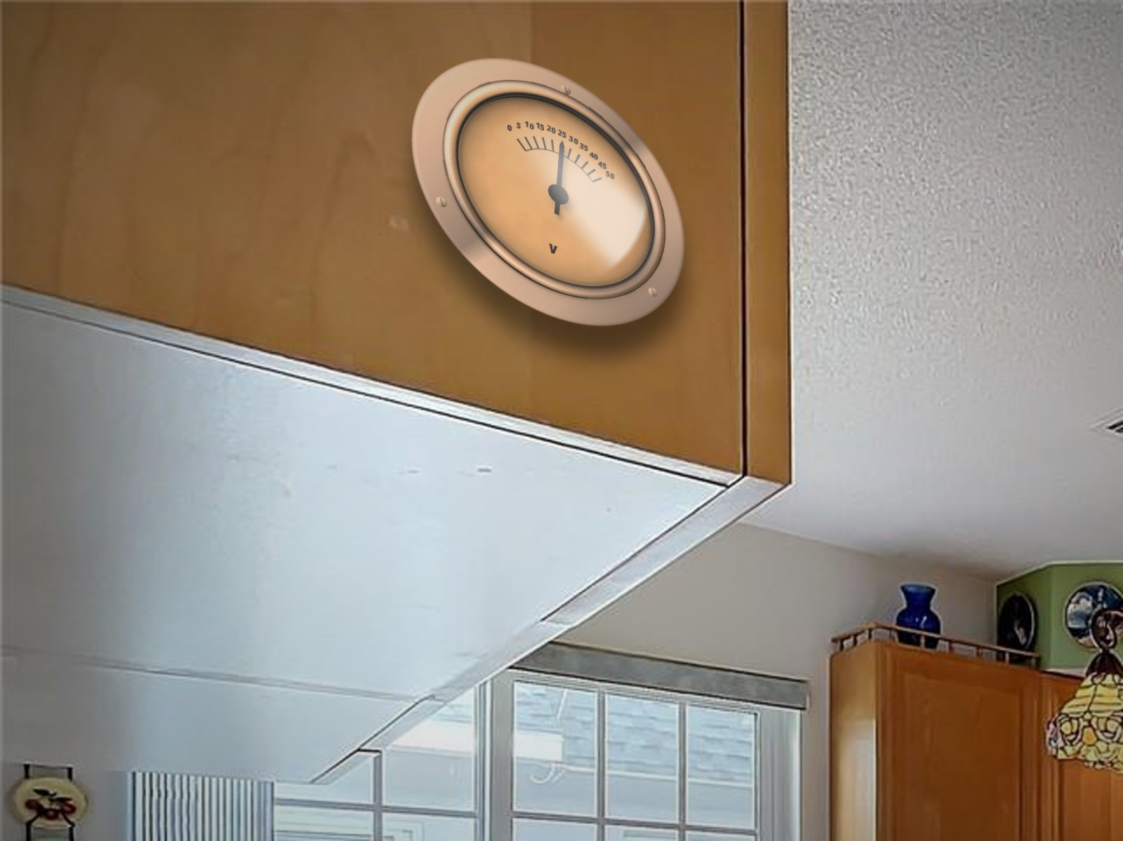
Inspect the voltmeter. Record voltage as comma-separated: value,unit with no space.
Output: 25,V
